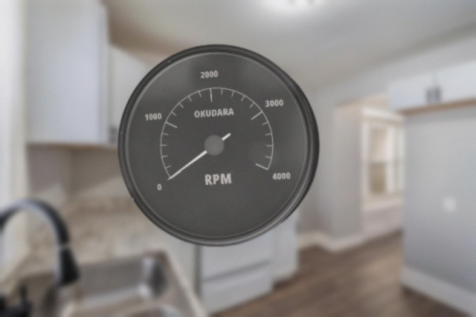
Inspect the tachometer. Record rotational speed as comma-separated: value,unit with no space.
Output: 0,rpm
